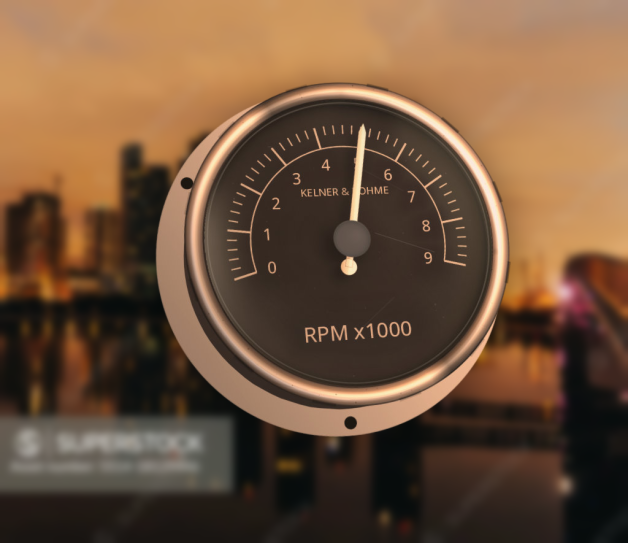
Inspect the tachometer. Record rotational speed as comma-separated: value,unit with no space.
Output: 5000,rpm
